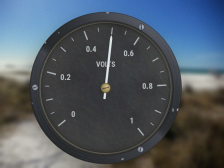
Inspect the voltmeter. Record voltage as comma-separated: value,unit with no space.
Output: 0.5,V
